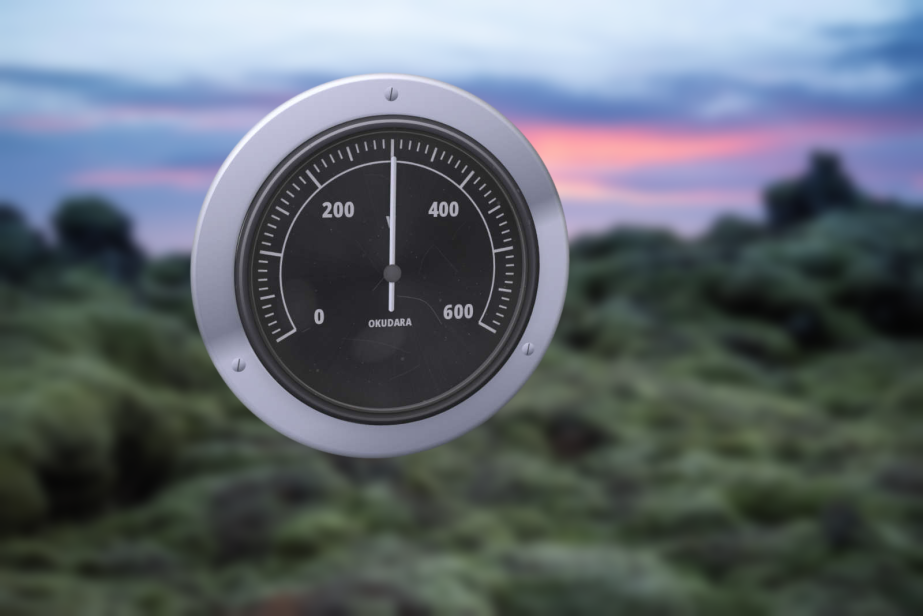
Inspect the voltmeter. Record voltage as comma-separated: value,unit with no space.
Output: 300,V
